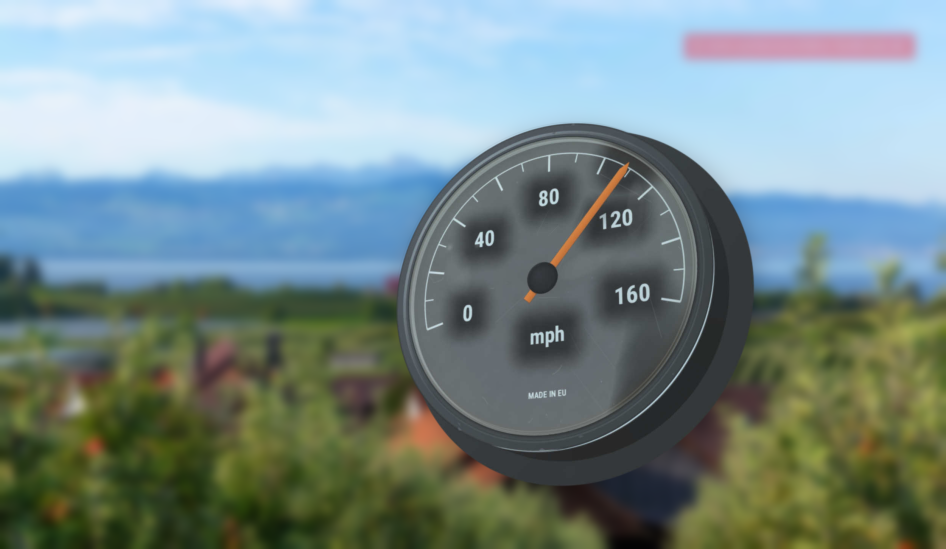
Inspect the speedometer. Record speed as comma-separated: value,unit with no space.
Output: 110,mph
